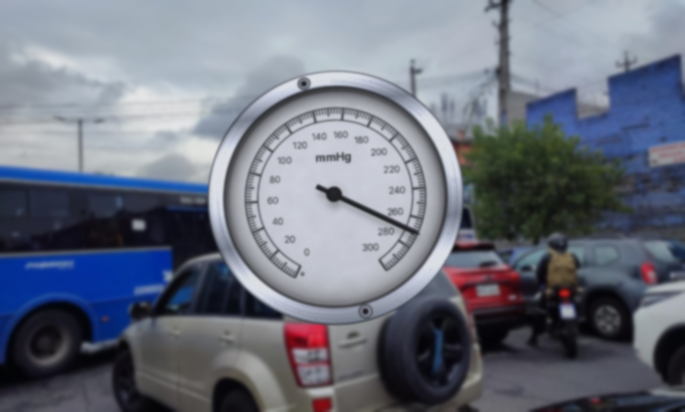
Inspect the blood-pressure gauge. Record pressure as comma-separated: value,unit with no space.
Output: 270,mmHg
